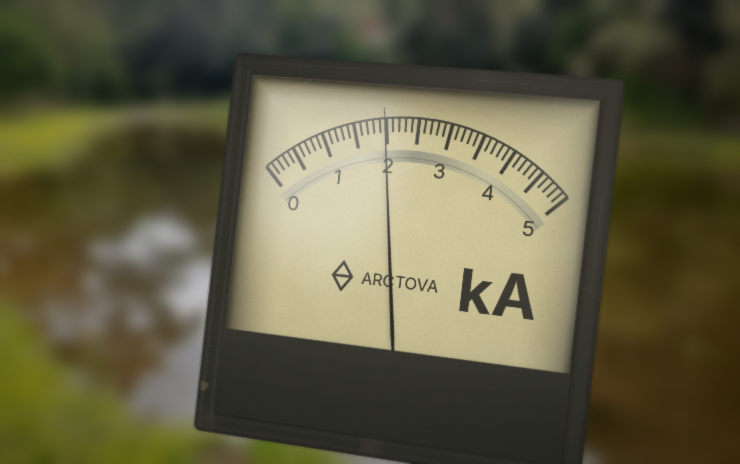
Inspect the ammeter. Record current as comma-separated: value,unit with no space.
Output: 2,kA
